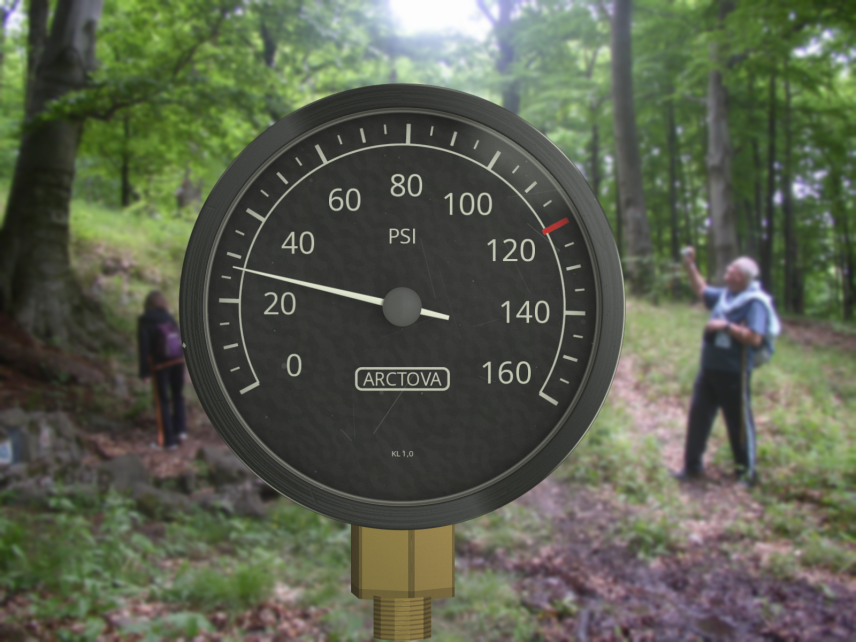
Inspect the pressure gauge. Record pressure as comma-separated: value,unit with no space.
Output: 27.5,psi
